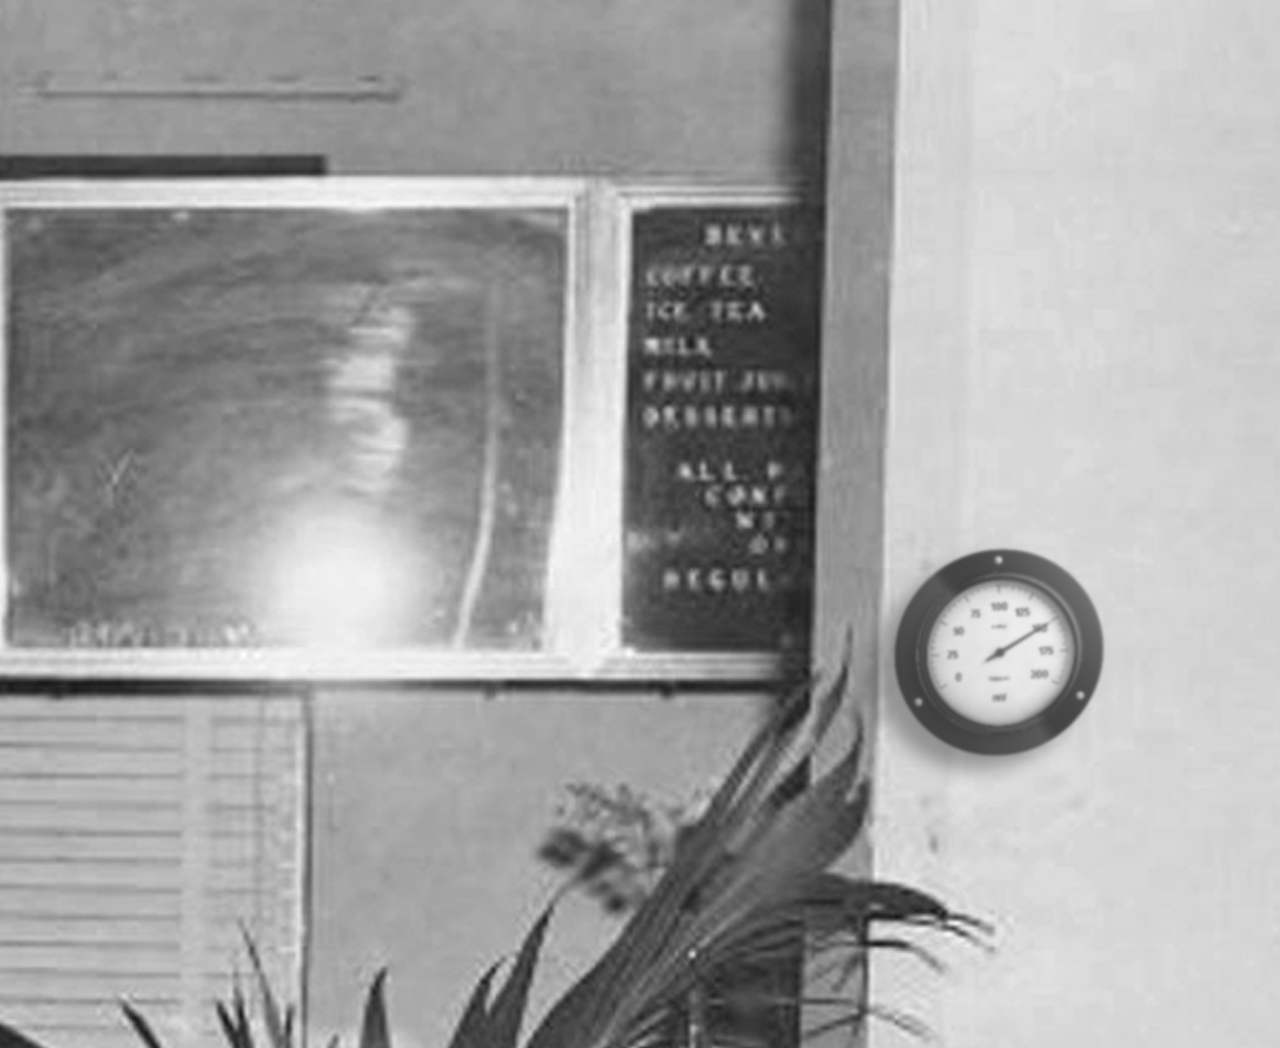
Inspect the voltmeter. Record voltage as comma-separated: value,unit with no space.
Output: 150,mV
